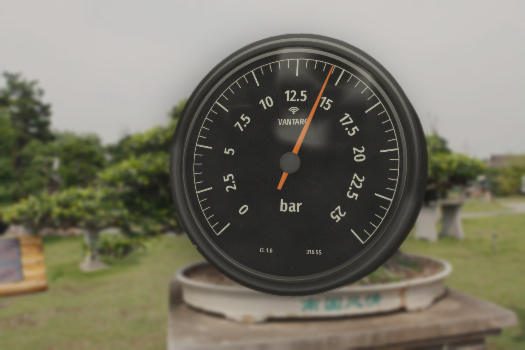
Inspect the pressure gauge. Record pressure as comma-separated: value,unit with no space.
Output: 14.5,bar
